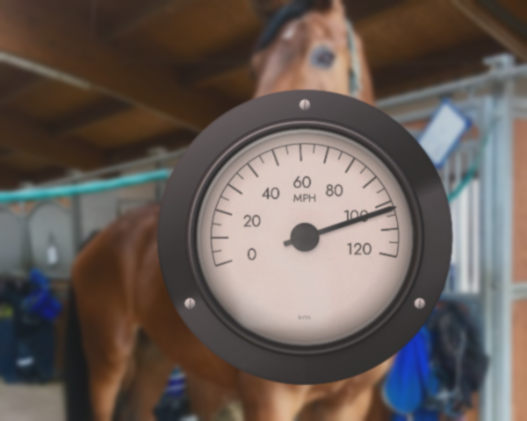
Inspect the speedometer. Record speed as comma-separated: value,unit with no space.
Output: 102.5,mph
